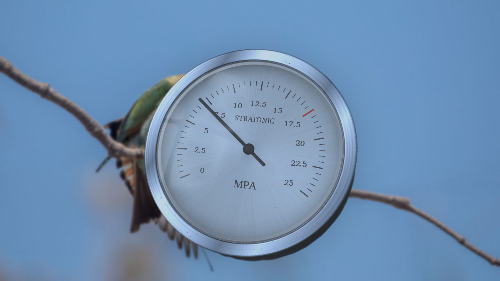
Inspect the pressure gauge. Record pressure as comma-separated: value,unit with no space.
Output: 7,MPa
